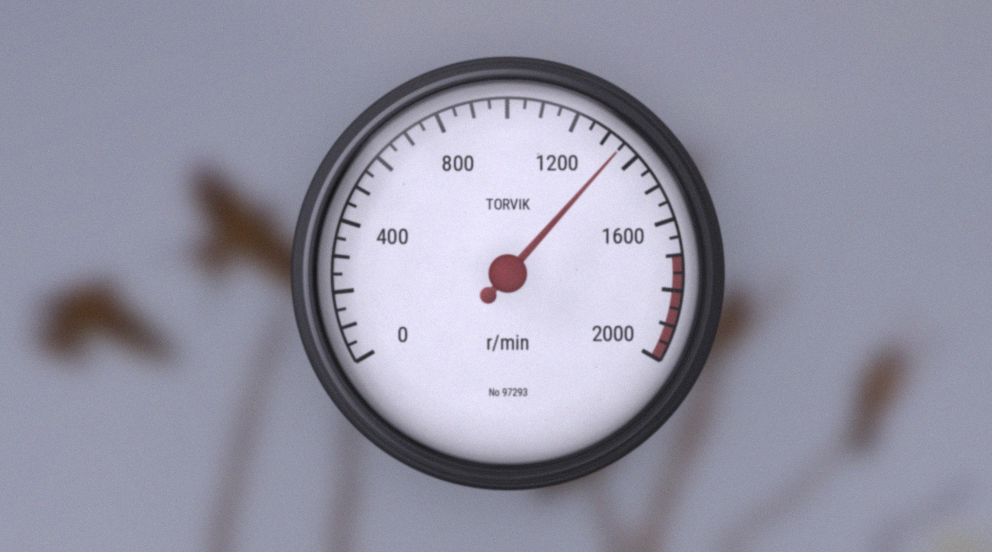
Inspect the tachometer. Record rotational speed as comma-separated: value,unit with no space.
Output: 1350,rpm
